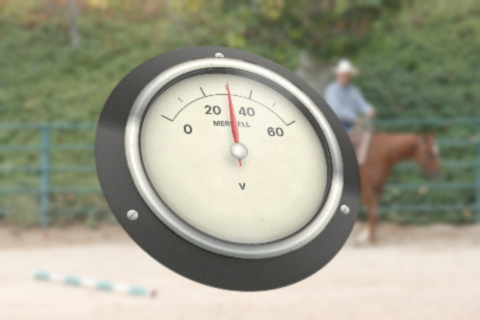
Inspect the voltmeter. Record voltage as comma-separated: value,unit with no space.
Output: 30,V
